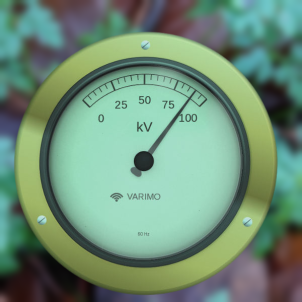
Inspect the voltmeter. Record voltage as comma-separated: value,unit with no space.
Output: 90,kV
